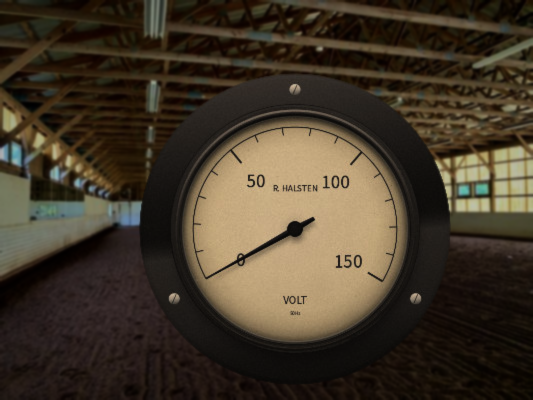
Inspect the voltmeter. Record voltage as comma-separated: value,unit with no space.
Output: 0,V
